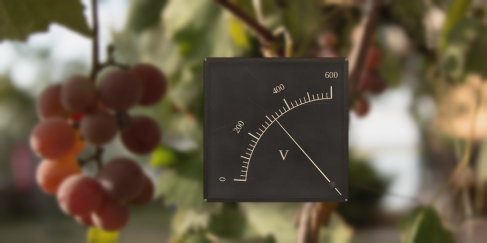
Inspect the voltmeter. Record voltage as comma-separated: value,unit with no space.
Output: 320,V
